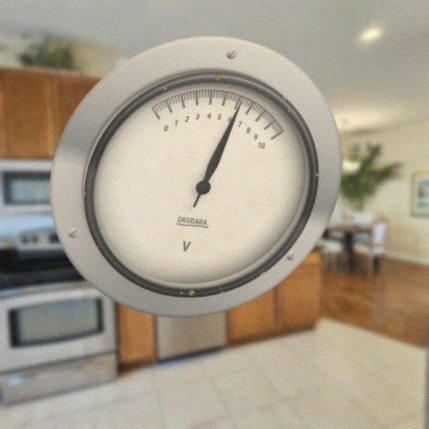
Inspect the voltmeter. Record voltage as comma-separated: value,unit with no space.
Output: 6,V
